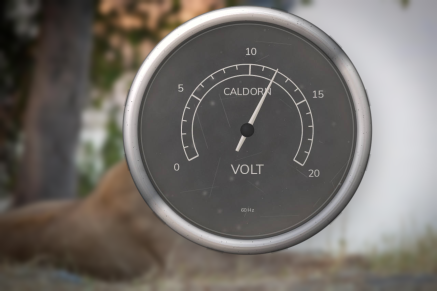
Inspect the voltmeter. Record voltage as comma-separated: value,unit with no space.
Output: 12,V
